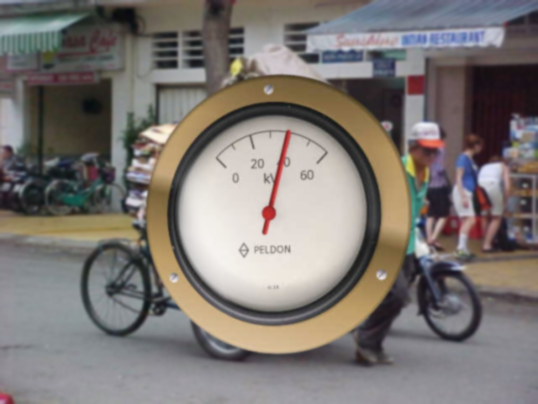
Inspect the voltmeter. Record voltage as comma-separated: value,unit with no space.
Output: 40,kV
